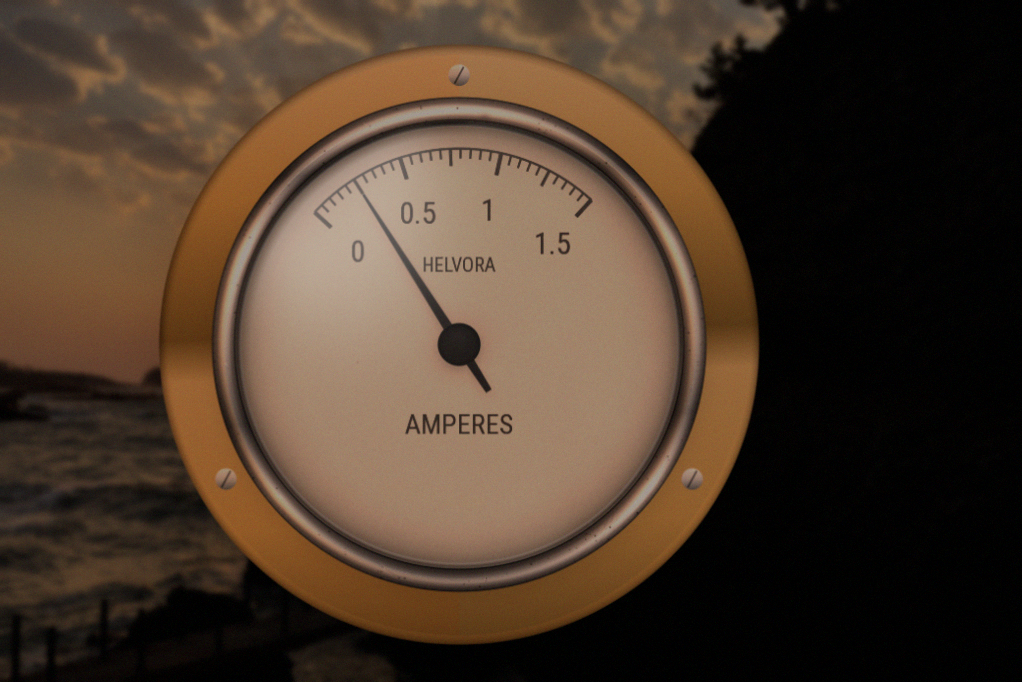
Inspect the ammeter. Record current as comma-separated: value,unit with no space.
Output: 0.25,A
